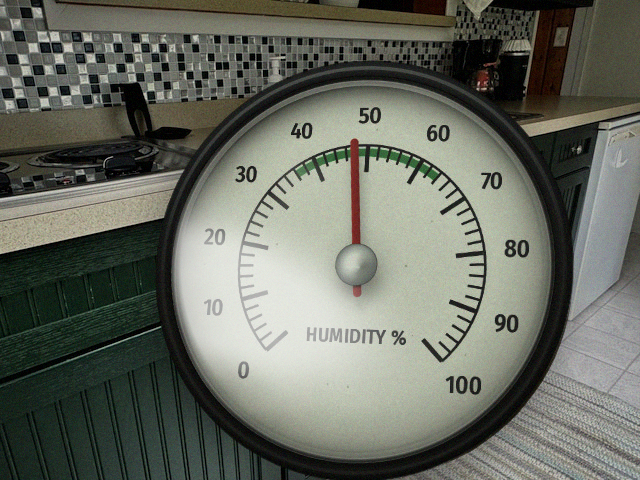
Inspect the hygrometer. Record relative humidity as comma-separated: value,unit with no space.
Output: 48,%
